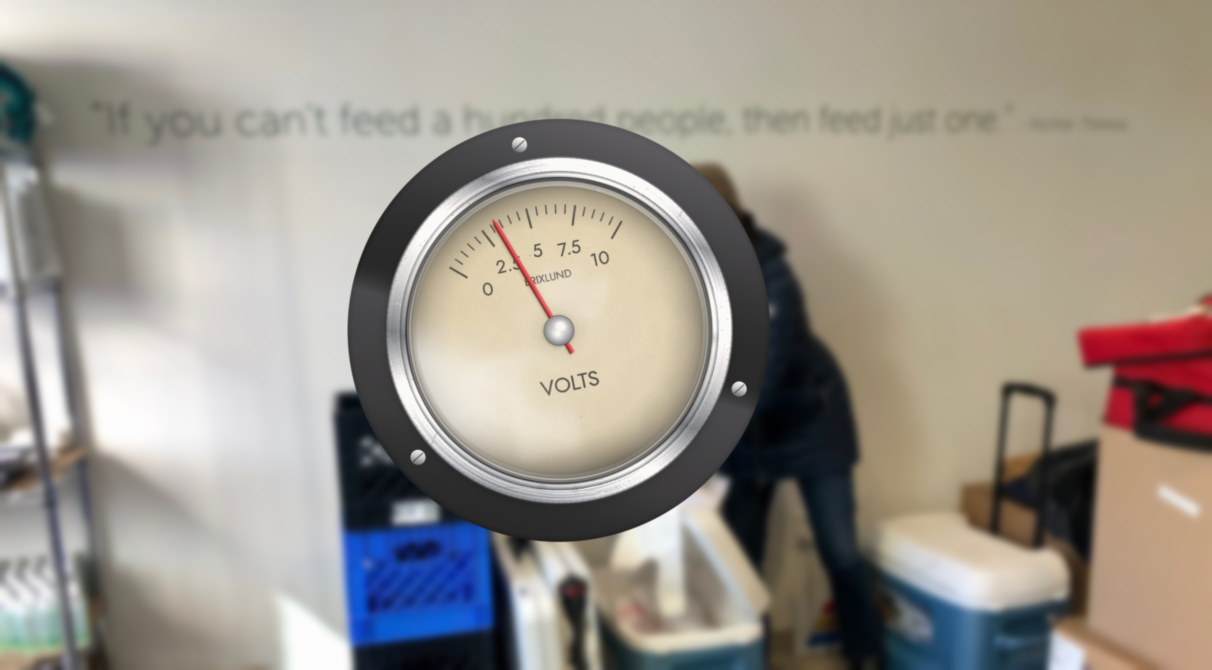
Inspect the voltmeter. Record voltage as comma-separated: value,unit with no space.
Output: 3.25,V
